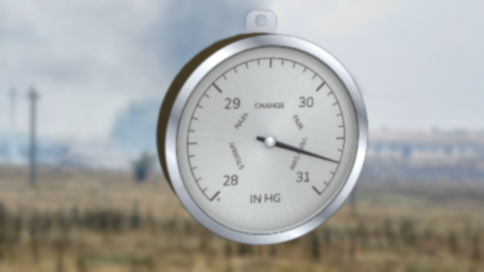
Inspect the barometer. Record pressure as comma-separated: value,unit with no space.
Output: 30.7,inHg
